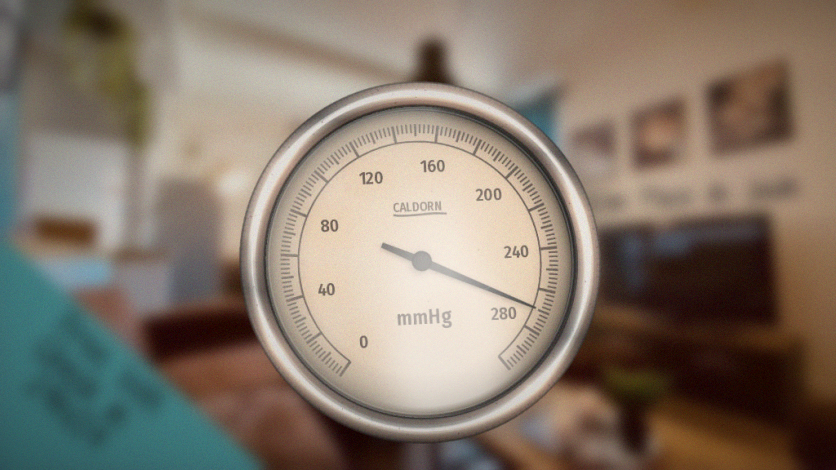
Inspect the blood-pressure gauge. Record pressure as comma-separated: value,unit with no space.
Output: 270,mmHg
